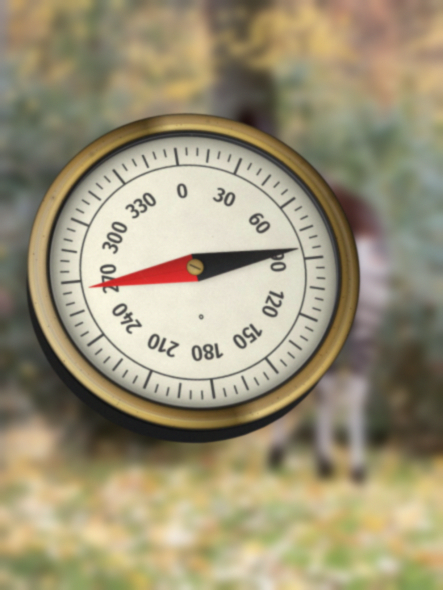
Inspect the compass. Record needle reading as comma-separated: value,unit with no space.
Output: 265,°
